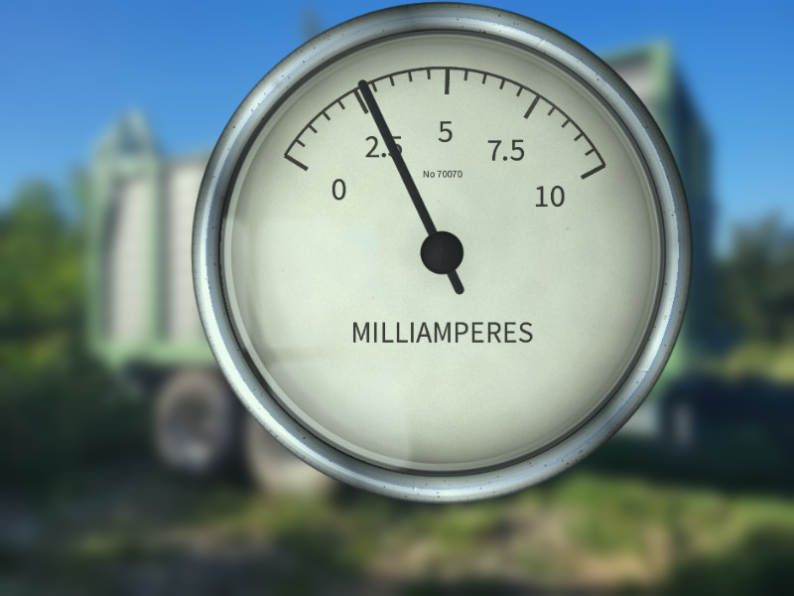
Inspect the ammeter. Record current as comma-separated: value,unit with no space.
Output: 2.75,mA
